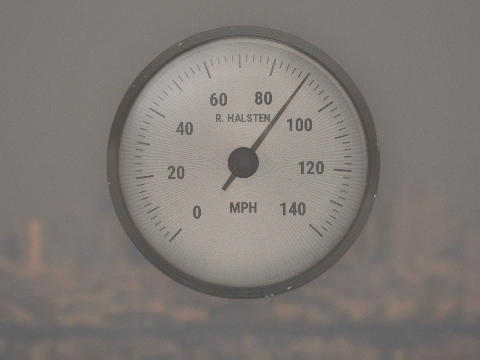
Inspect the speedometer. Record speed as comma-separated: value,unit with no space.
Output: 90,mph
